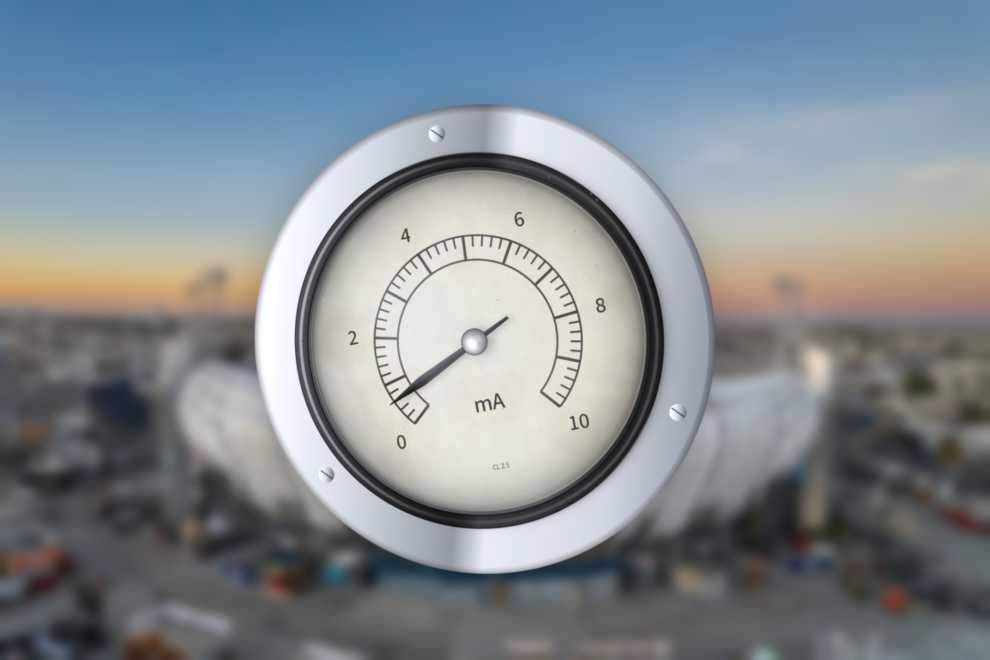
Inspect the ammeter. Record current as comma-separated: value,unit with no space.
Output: 0.6,mA
